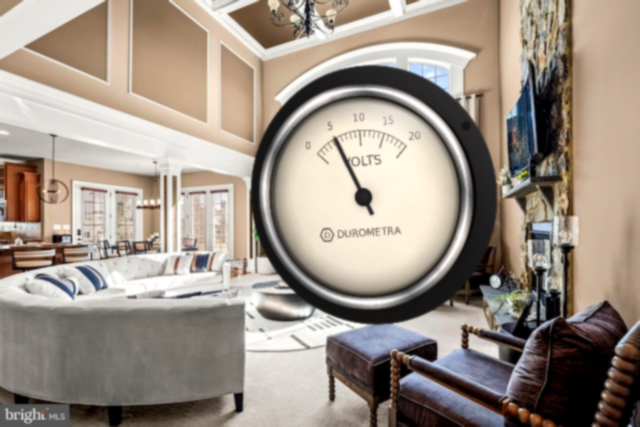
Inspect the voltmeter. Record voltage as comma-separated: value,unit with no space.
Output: 5,V
